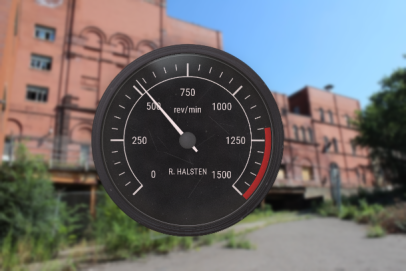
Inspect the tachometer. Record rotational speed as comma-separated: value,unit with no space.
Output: 525,rpm
